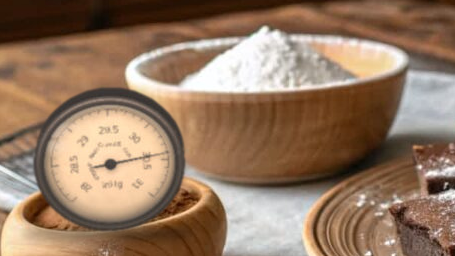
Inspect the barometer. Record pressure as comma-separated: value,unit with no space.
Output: 30.4,inHg
